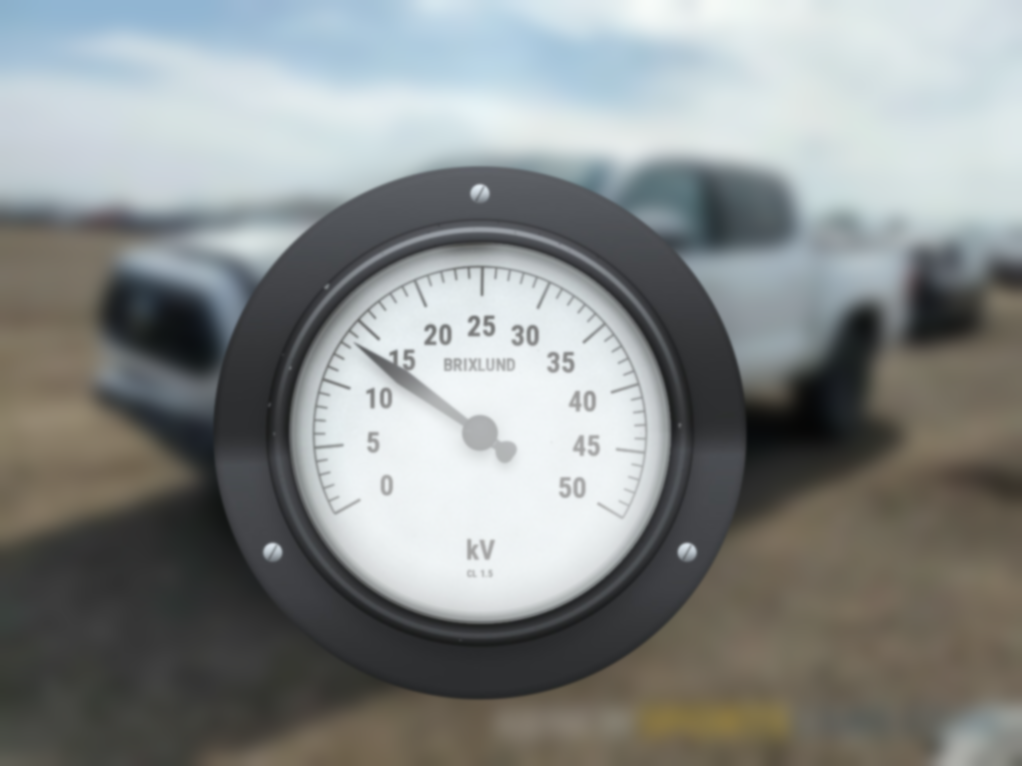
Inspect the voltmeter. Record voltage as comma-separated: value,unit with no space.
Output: 13.5,kV
